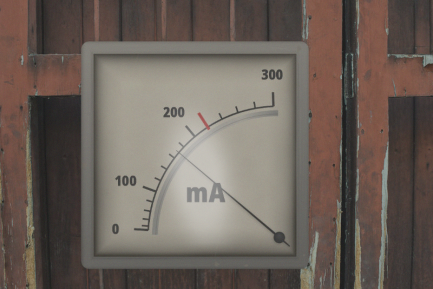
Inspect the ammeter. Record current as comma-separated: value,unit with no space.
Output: 170,mA
